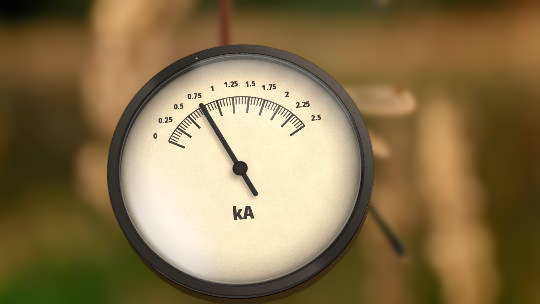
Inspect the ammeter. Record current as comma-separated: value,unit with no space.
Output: 0.75,kA
